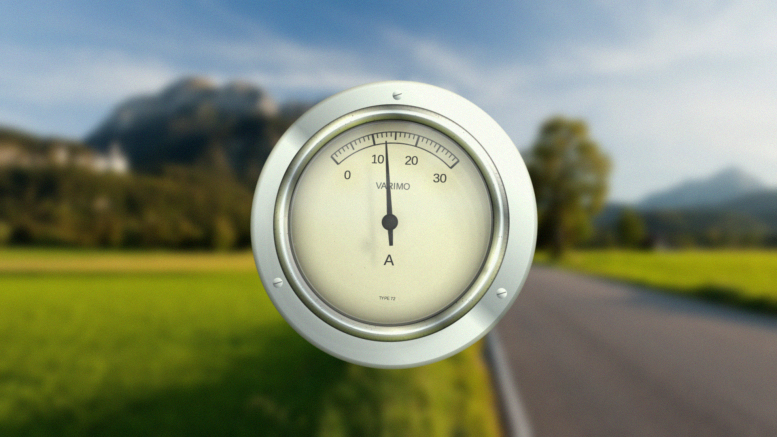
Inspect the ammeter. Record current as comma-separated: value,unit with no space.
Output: 13,A
